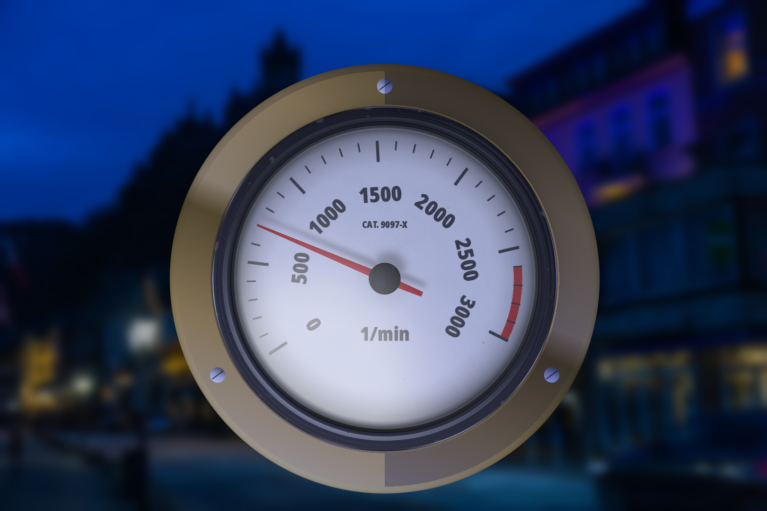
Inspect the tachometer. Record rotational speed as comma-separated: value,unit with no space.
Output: 700,rpm
